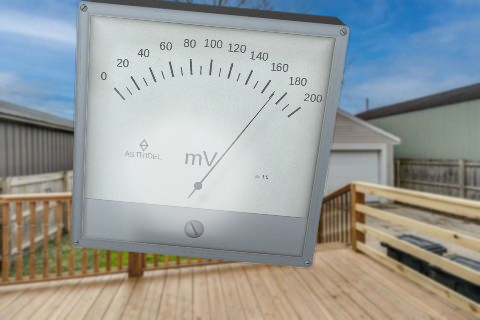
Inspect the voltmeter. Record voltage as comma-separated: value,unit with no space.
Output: 170,mV
